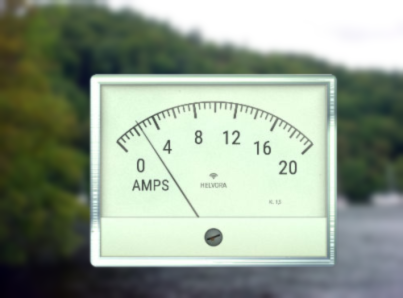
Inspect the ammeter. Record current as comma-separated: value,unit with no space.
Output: 2.5,A
